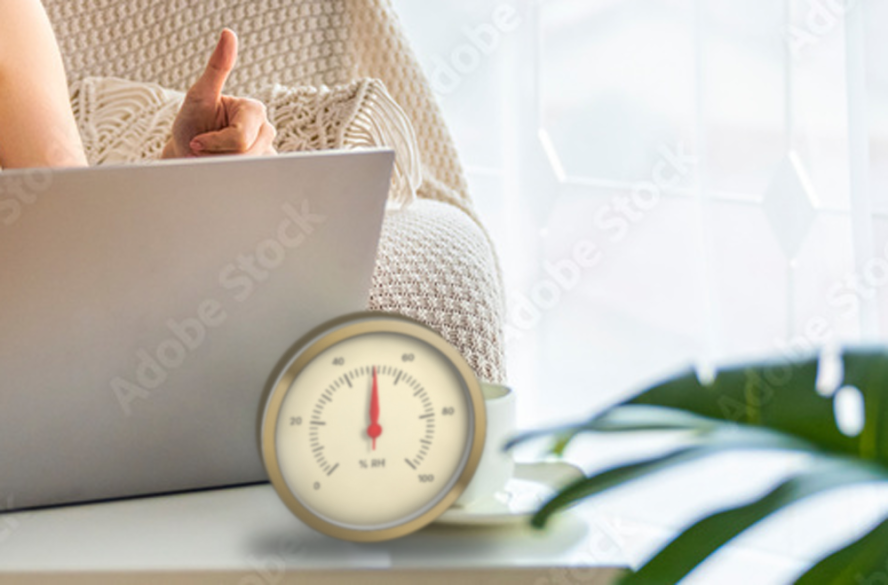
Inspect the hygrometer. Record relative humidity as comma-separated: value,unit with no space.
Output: 50,%
